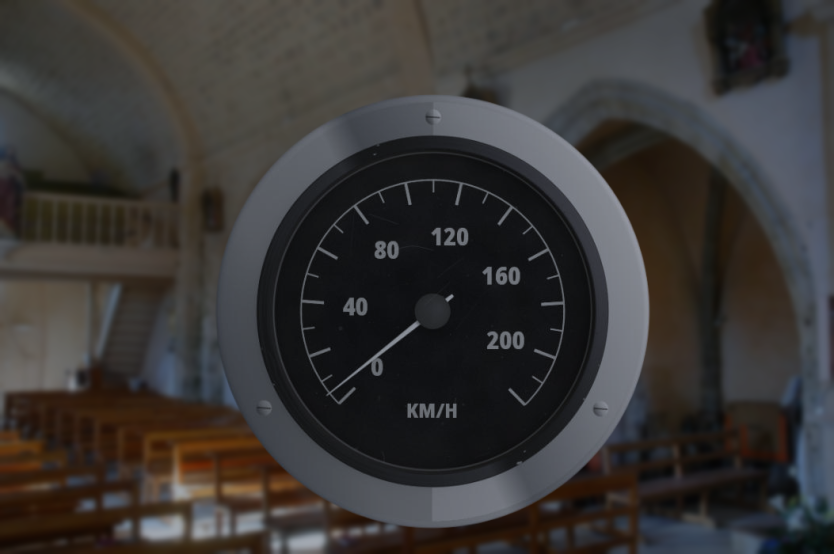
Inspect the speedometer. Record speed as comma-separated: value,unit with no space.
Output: 5,km/h
